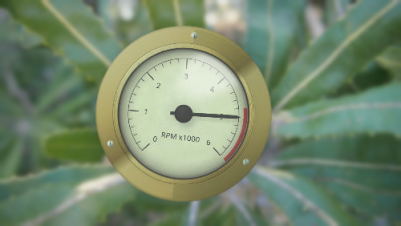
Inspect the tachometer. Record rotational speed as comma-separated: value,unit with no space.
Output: 5000,rpm
